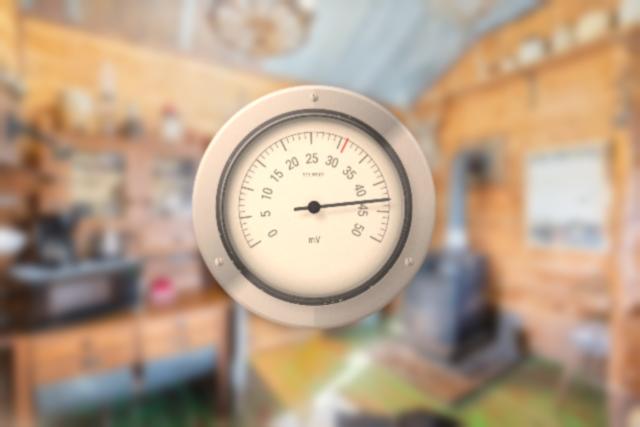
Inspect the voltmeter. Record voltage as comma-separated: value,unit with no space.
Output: 43,mV
